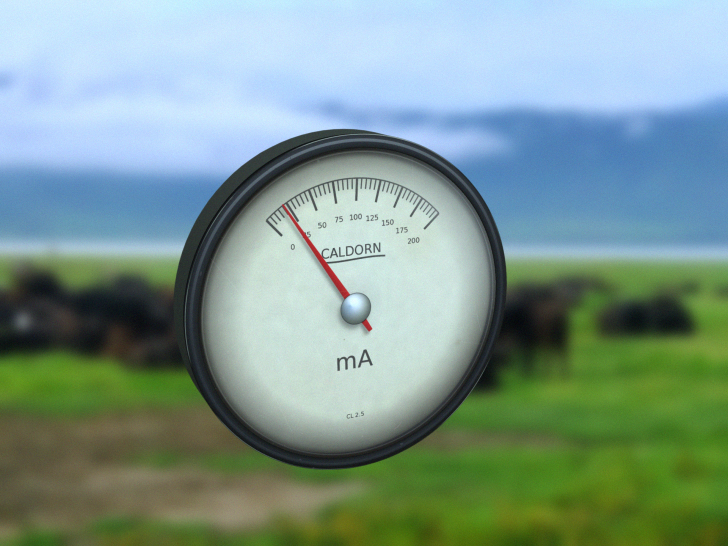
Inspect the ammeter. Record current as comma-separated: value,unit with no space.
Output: 20,mA
